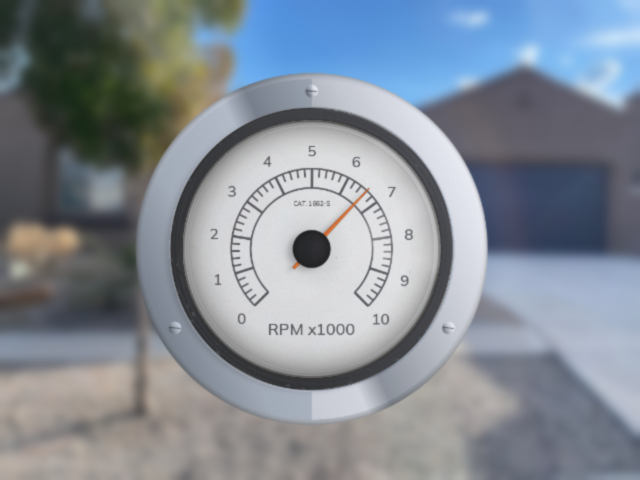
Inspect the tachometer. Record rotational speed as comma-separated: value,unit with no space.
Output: 6600,rpm
